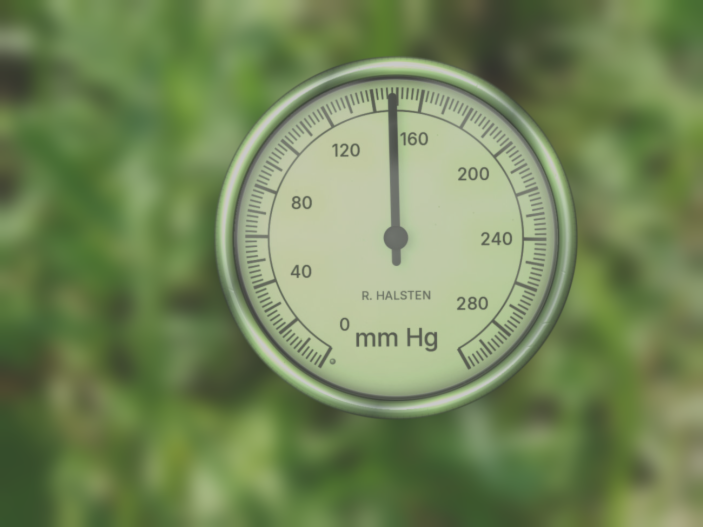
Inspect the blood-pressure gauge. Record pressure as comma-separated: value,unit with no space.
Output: 148,mmHg
